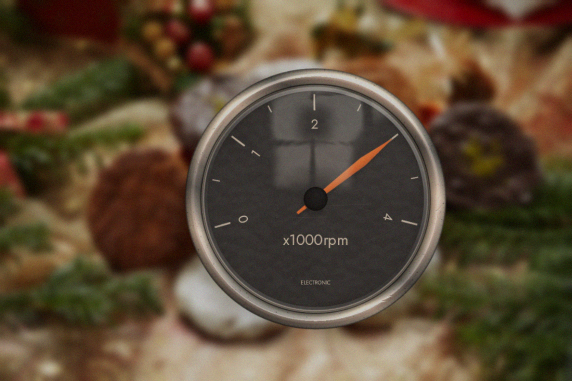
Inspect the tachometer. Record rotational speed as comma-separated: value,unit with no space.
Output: 3000,rpm
